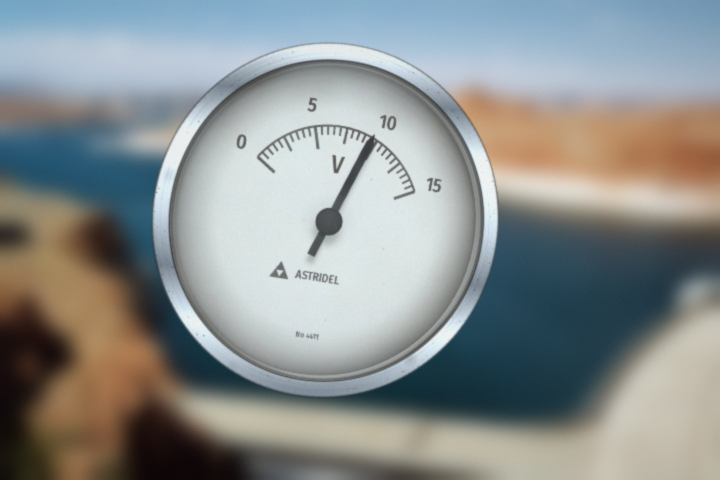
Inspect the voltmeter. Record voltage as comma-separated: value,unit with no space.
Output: 9.5,V
